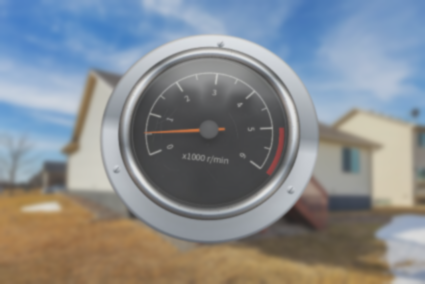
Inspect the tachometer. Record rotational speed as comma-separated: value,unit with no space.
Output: 500,rpm
